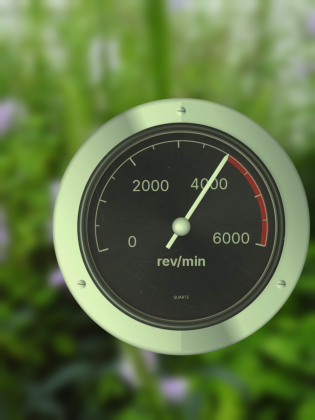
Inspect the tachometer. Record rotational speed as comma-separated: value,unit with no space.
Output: 4000,rpm
